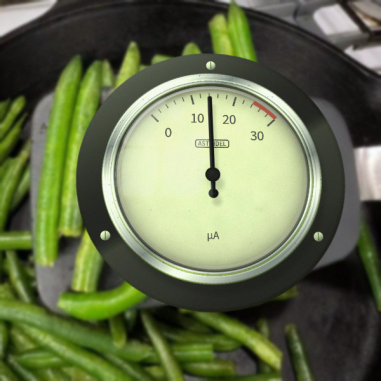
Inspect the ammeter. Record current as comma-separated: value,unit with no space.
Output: 14,µA
